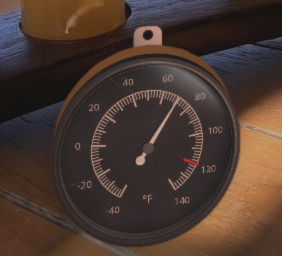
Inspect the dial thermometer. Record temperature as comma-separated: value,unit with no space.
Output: 70,°F
